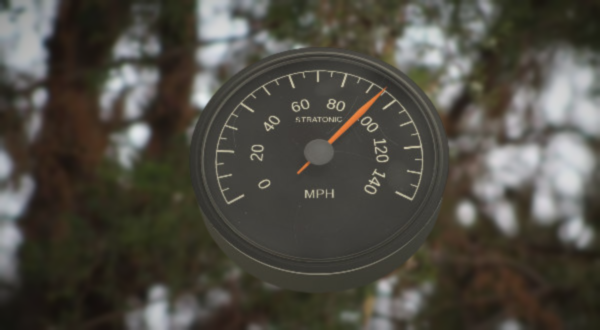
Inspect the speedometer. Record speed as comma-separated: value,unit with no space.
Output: 95,mph
